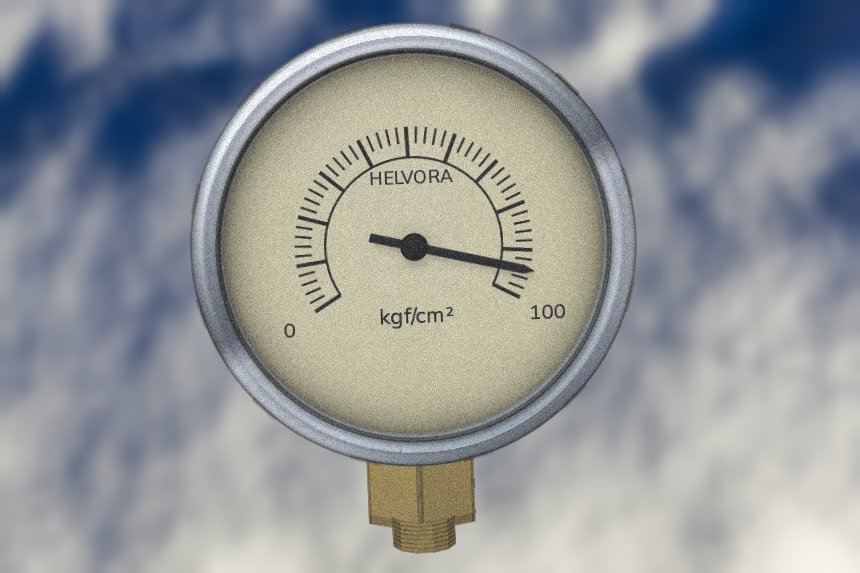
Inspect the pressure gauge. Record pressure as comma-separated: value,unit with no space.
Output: 94,kg/cm²
